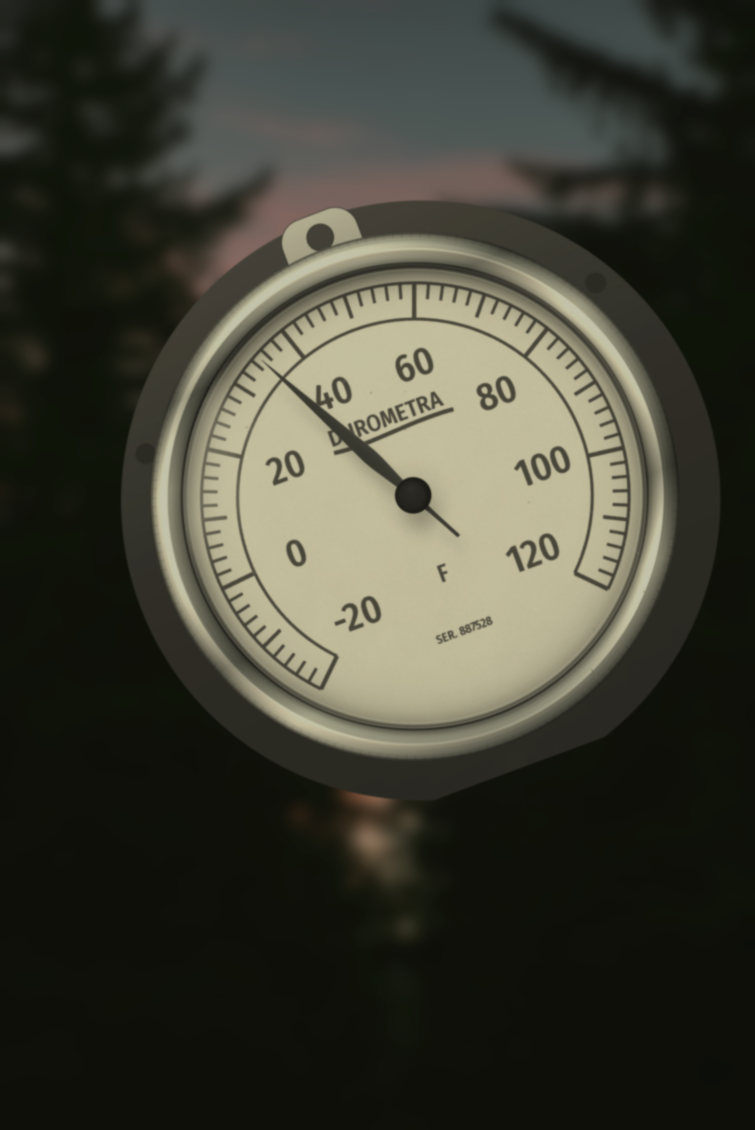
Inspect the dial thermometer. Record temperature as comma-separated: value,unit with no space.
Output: 35,°F
